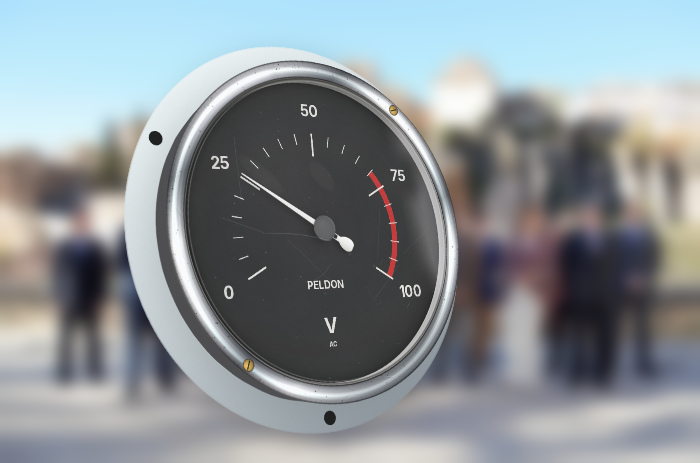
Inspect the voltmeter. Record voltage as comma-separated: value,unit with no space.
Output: 25,V
